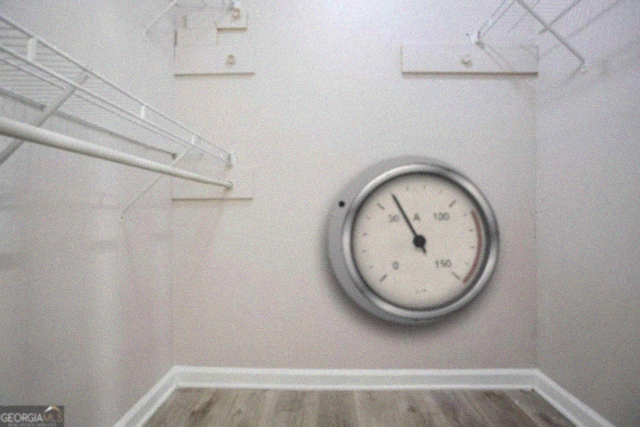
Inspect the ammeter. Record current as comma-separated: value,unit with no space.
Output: 60,A
